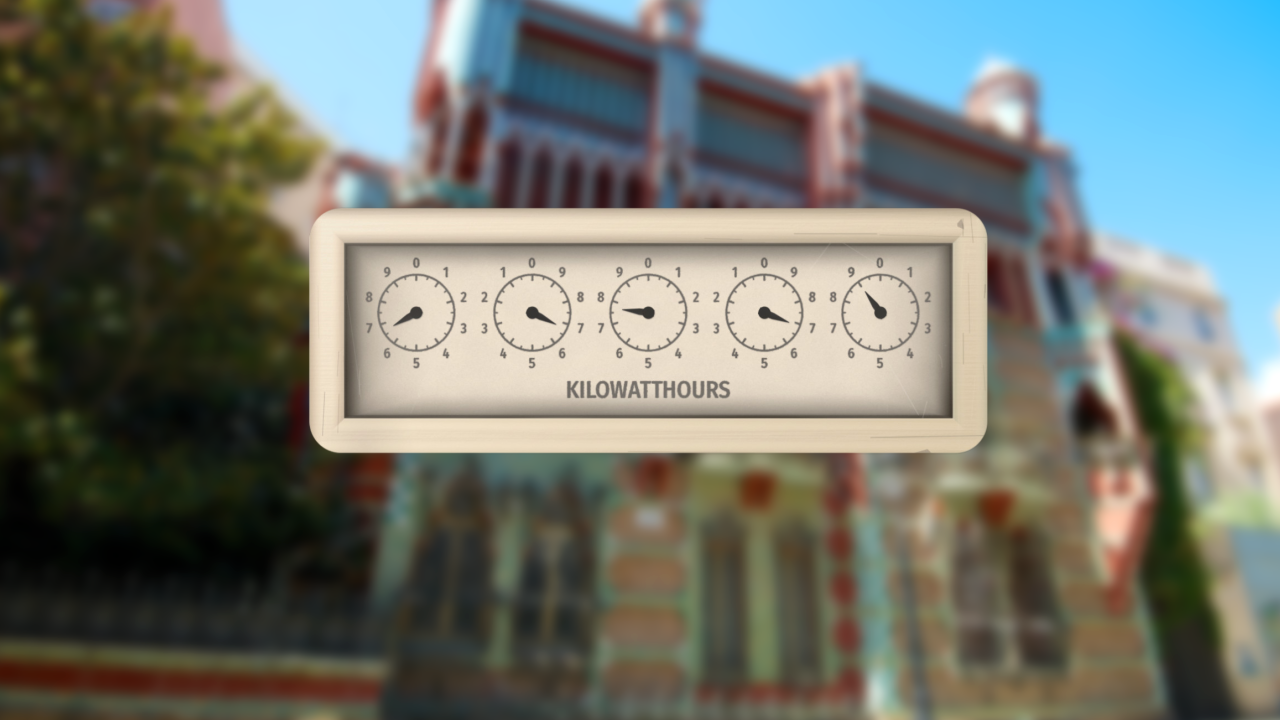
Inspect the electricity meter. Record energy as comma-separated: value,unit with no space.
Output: 66769,kWh
